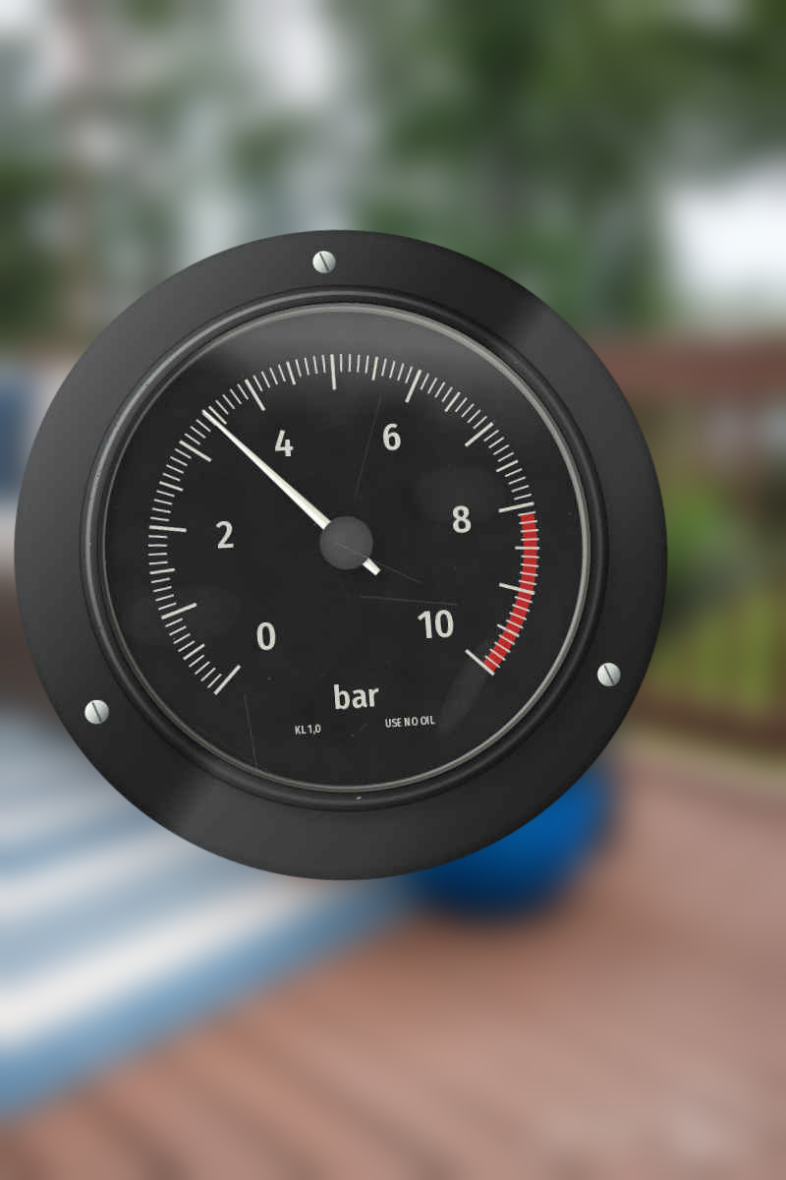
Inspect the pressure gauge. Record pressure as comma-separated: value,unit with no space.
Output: 3.4,bar
